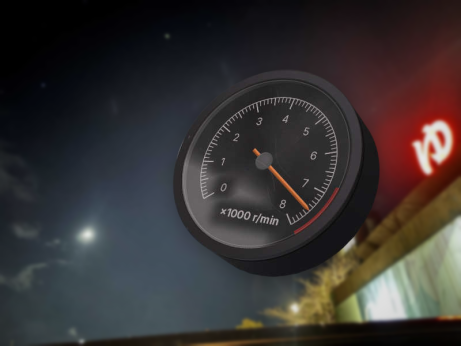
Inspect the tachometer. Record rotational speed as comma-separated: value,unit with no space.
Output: 7500,rpm
